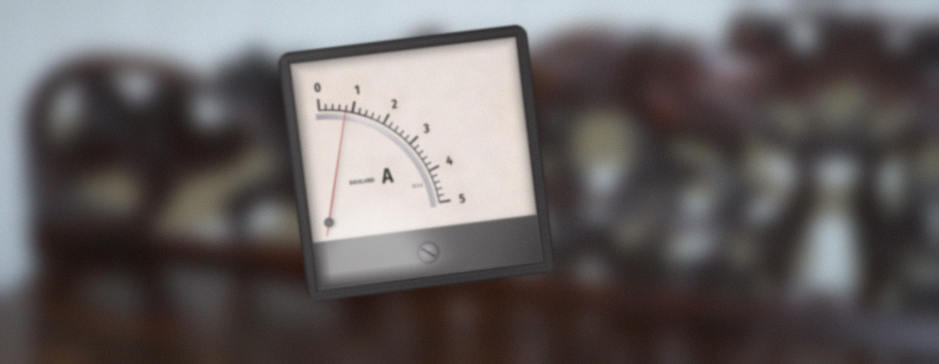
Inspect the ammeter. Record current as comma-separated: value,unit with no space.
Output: 0.8,A
